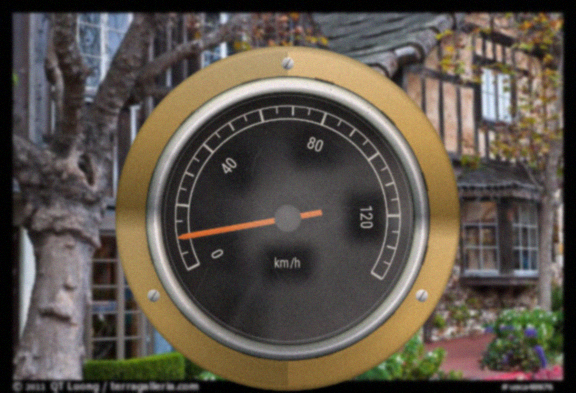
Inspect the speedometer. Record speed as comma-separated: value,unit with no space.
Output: 10,km/h
